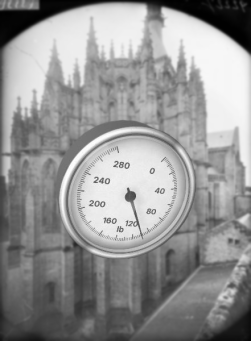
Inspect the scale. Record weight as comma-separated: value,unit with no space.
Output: 110,lb
